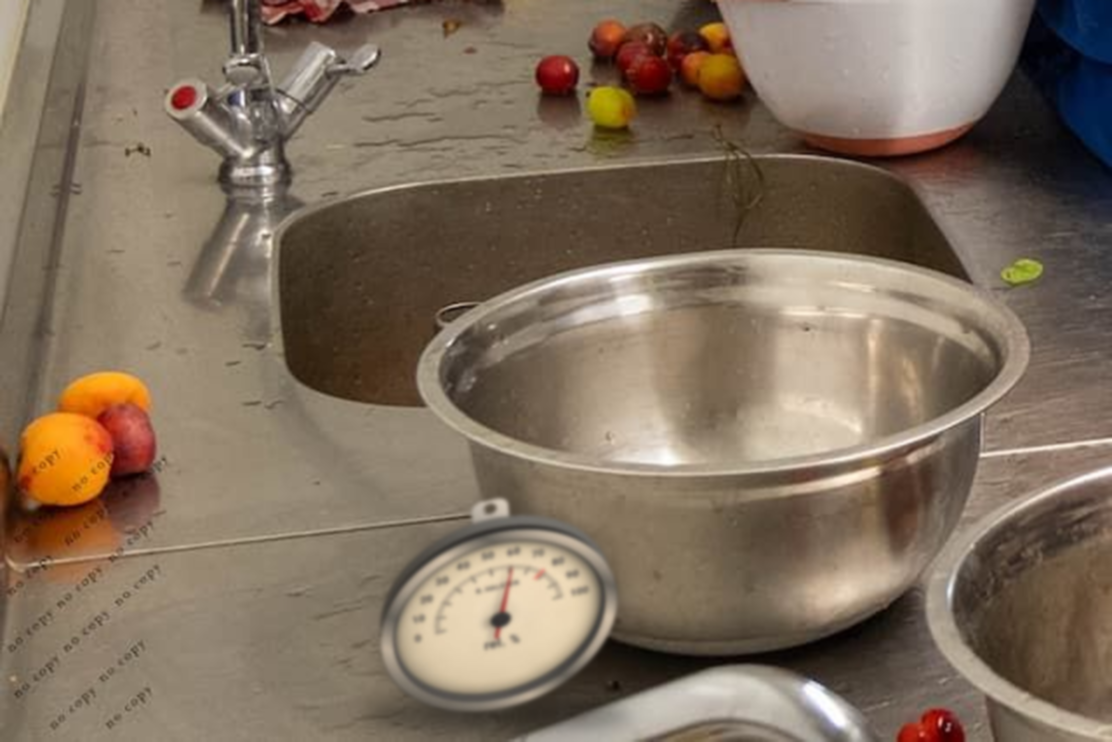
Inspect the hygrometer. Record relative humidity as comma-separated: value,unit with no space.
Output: 60,%
